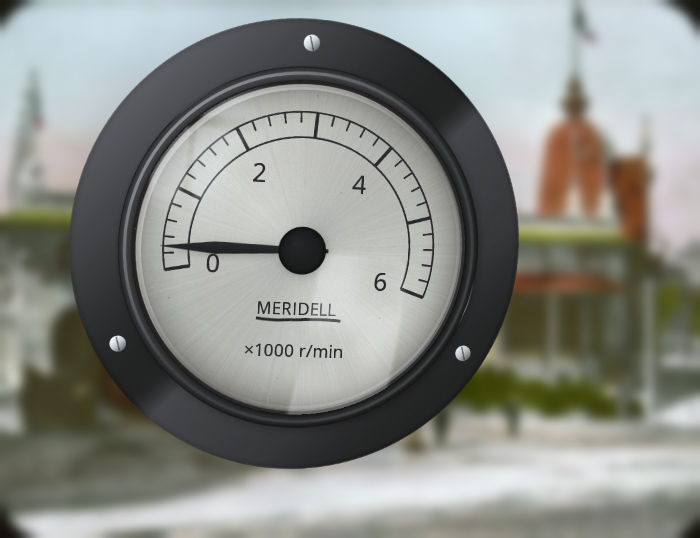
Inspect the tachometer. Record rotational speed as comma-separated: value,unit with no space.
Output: 300,rpm
